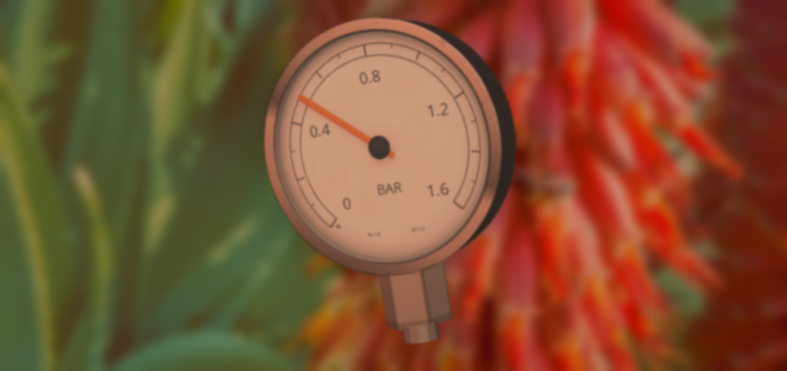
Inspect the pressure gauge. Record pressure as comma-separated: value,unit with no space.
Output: 0.5,bar
